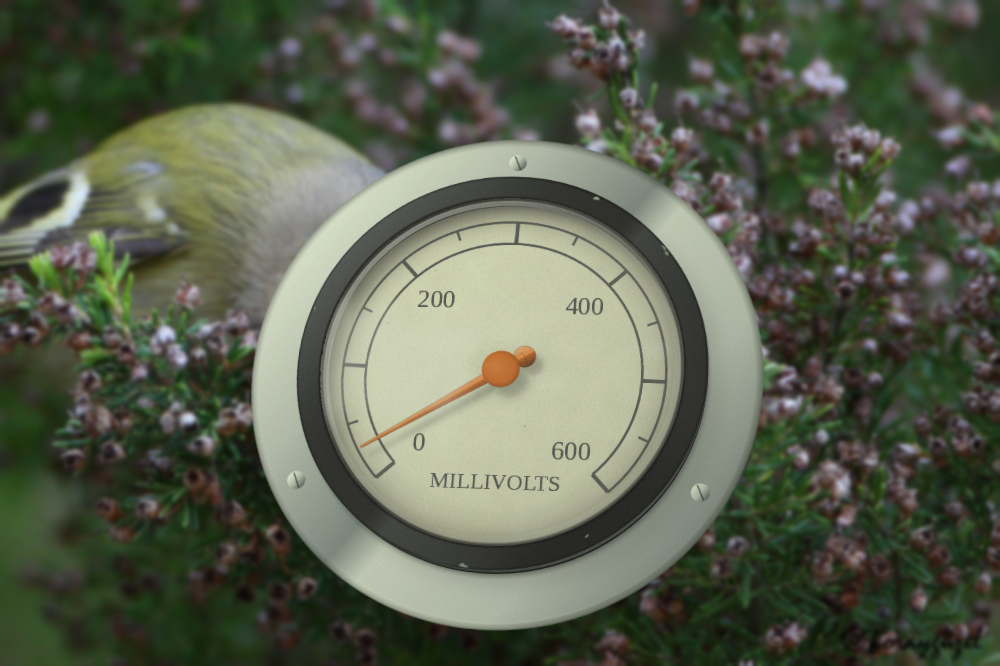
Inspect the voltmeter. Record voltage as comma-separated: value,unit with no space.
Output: 25,mV
